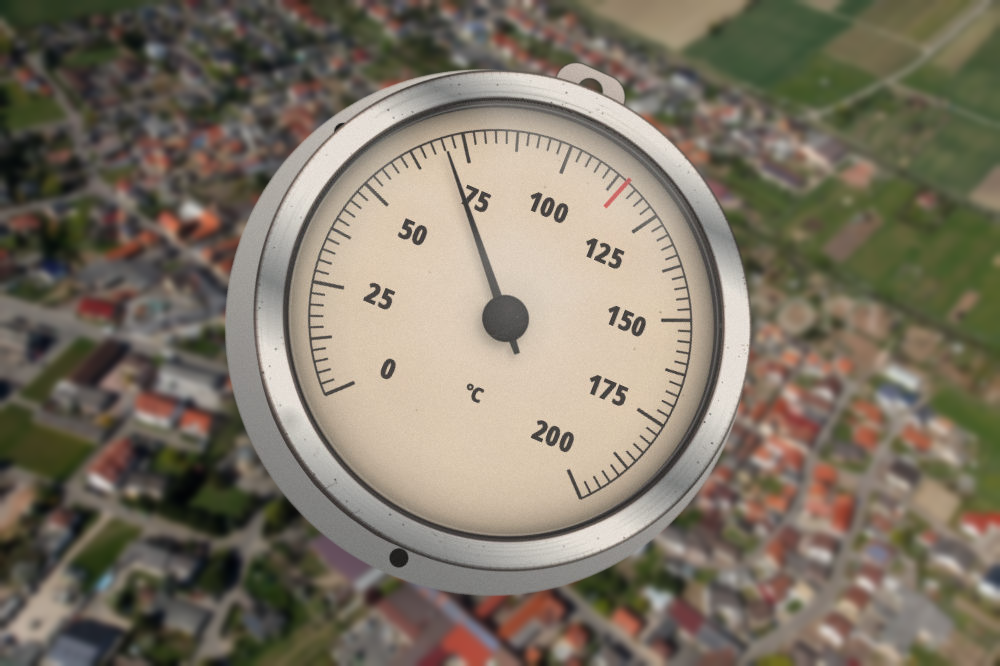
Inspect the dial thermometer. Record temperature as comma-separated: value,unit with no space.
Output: 70,°C
